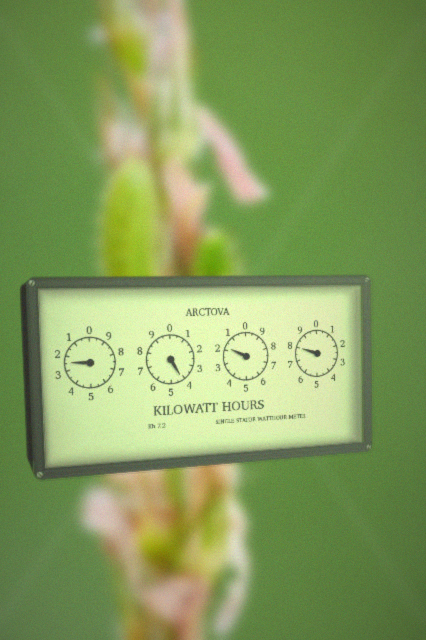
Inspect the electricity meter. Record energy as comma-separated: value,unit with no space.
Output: 2418,kWh
